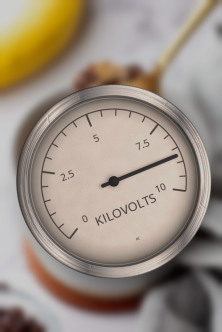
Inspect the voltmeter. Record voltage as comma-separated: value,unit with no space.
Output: 8.75,kV
